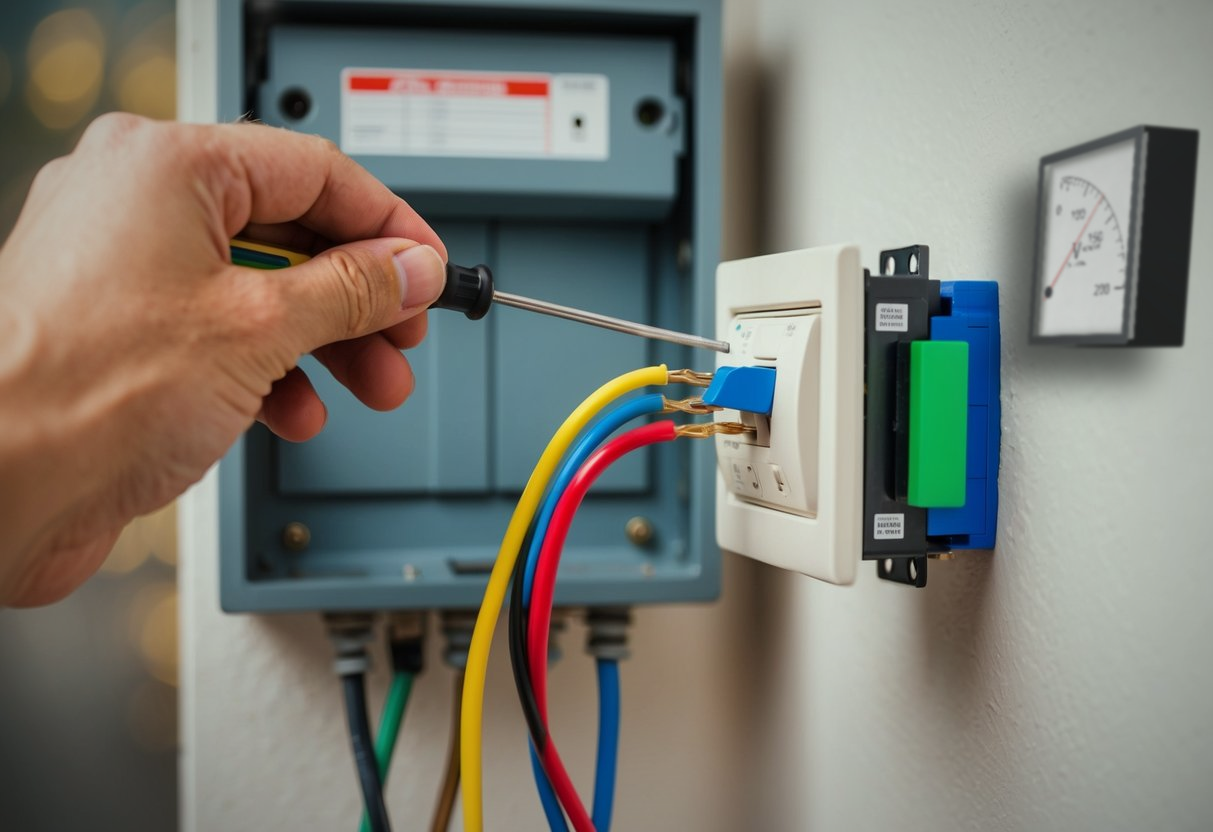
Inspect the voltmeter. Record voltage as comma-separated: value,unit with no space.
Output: 130,V
